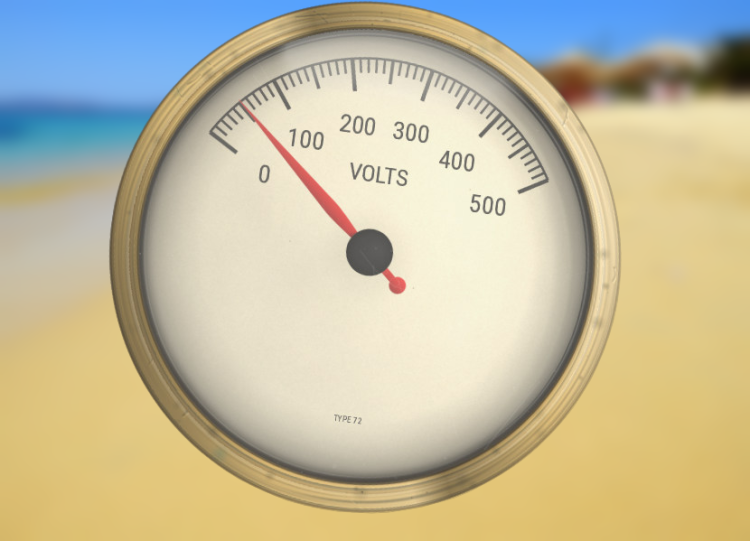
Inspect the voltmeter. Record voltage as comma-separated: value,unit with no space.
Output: 50,V
